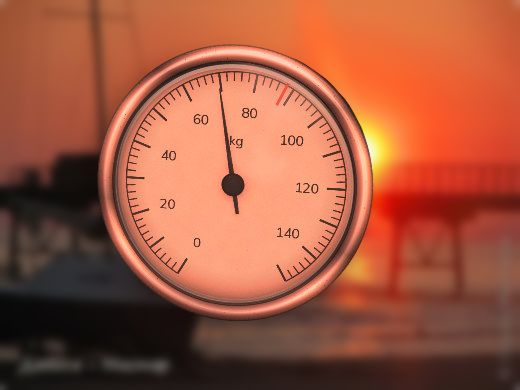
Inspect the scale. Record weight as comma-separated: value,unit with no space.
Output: 70,kg
